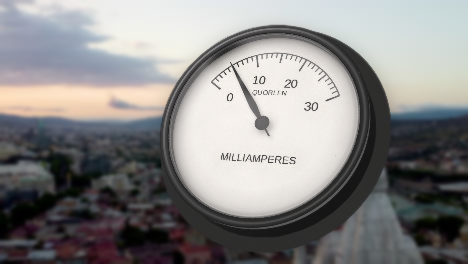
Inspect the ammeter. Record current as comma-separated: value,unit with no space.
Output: 5,mA
